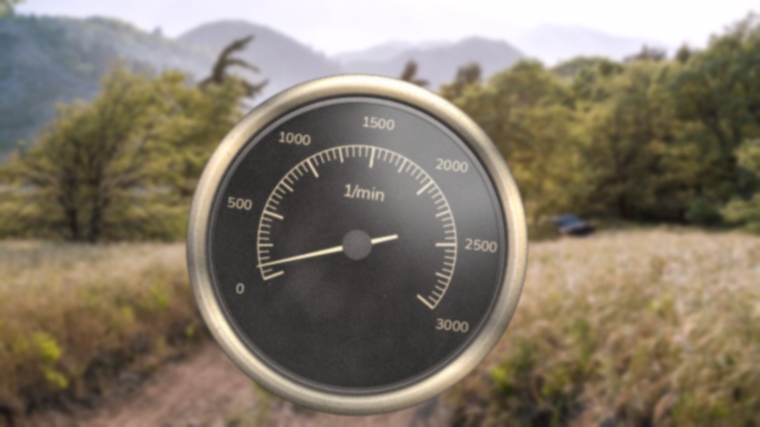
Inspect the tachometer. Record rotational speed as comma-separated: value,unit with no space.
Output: 100,rpm
